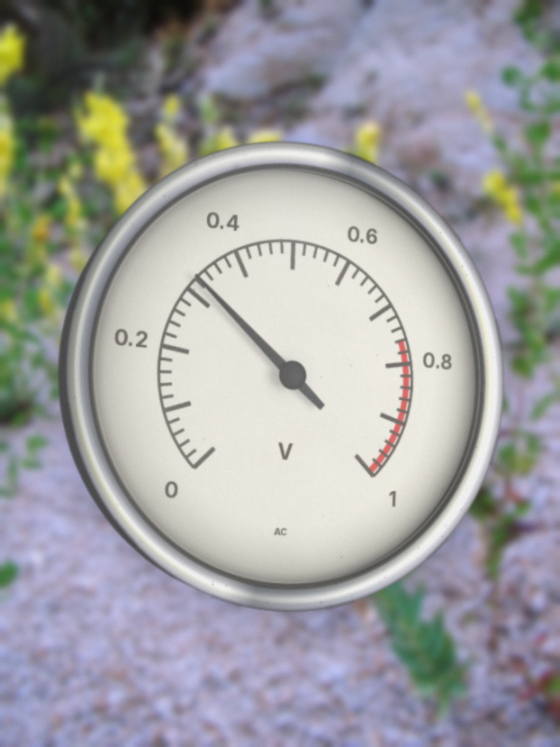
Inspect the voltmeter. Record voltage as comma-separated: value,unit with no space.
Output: 0.32,V
